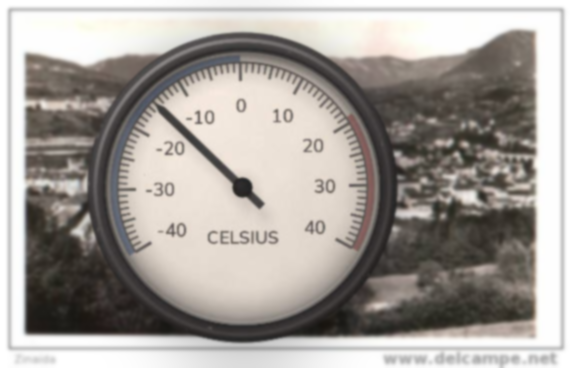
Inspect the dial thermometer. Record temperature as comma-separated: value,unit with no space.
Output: -15,°C
